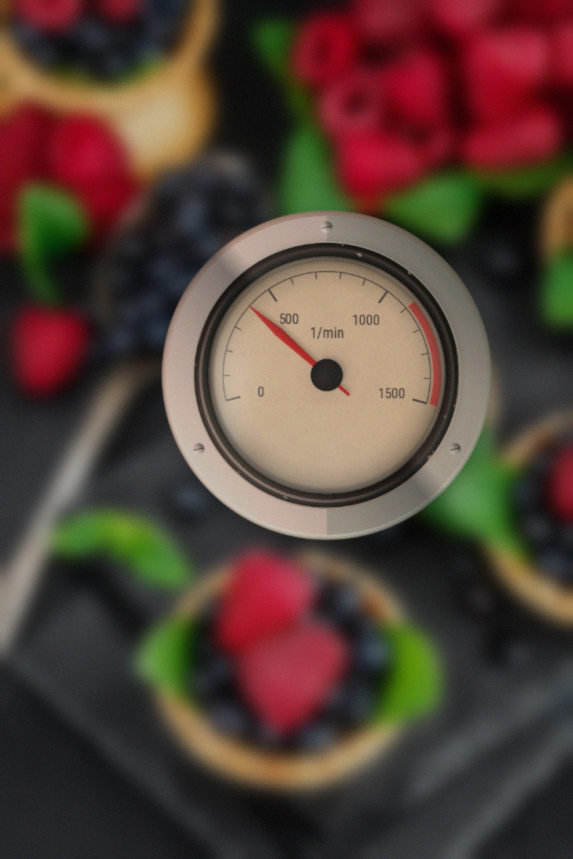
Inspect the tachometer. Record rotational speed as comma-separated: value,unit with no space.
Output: 400,rpm
